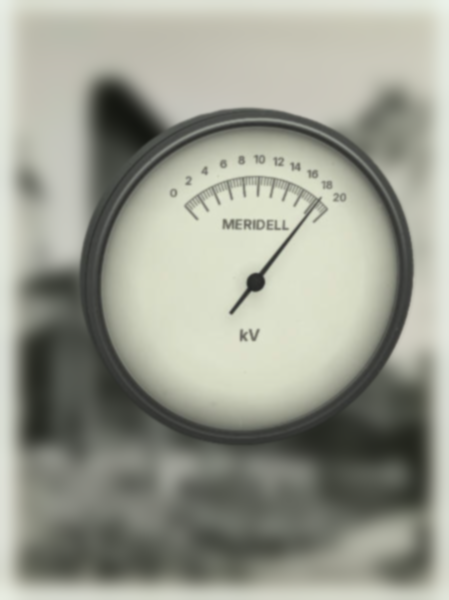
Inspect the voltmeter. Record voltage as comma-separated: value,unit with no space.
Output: 18,kV
